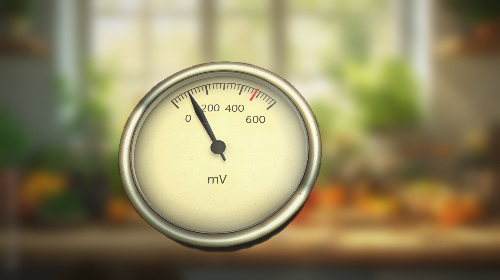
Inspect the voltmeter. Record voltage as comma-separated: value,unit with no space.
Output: 100,mV
